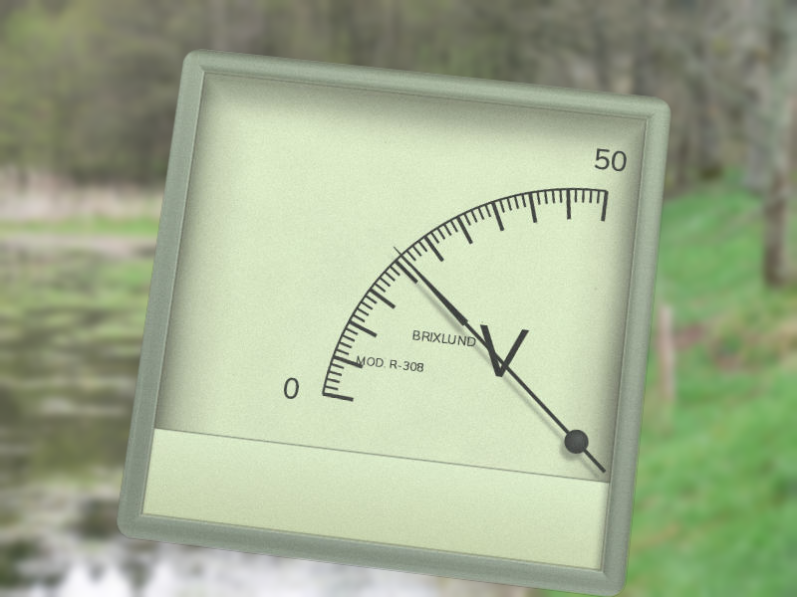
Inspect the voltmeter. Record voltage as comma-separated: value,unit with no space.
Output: 21,V
